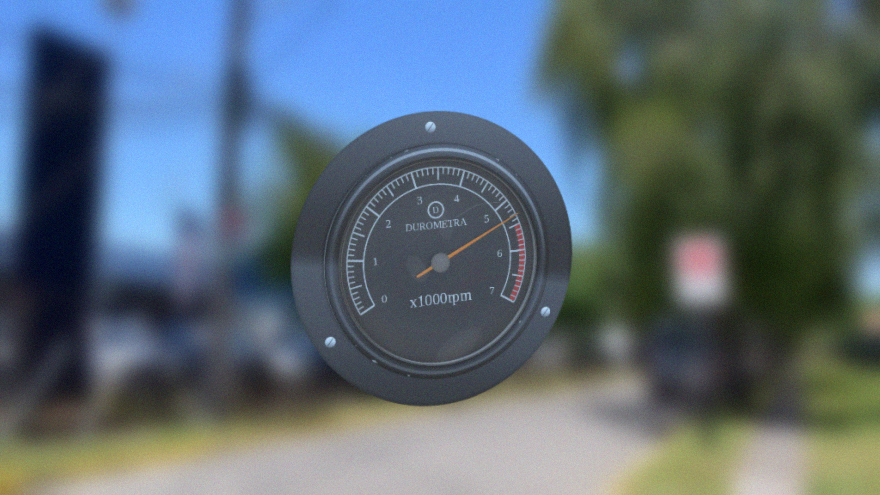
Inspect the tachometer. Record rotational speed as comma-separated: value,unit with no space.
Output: 5300,rpm
